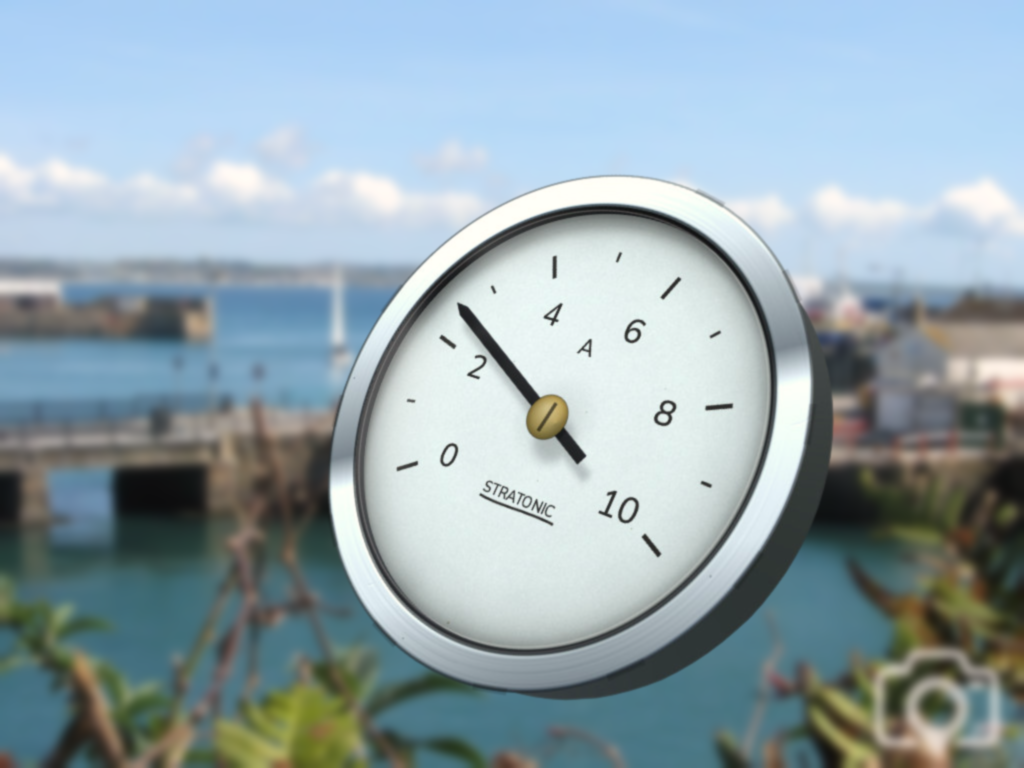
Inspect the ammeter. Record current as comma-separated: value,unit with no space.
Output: 2.5,A
